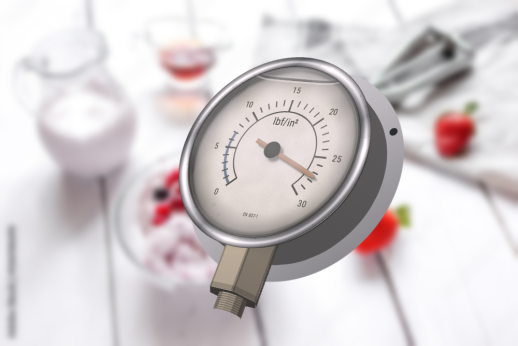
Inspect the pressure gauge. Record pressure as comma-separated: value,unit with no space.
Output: 27.5,psi
